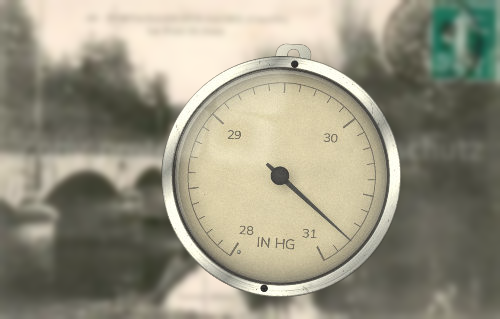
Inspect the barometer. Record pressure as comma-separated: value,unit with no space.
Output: 30.8,inHg
